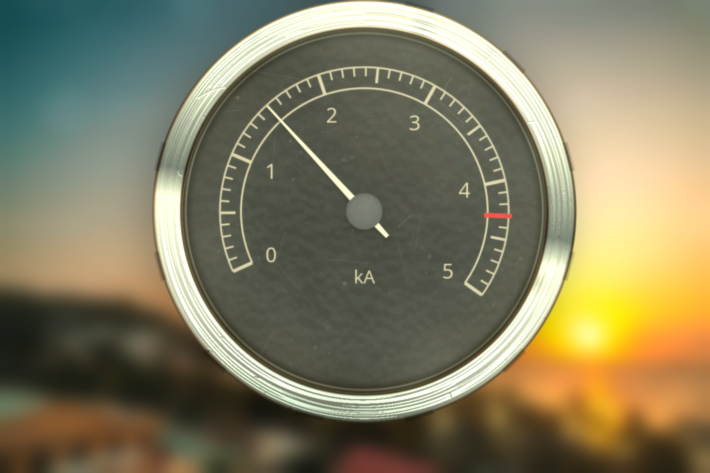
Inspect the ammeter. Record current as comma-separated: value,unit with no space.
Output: 1.5,kA
